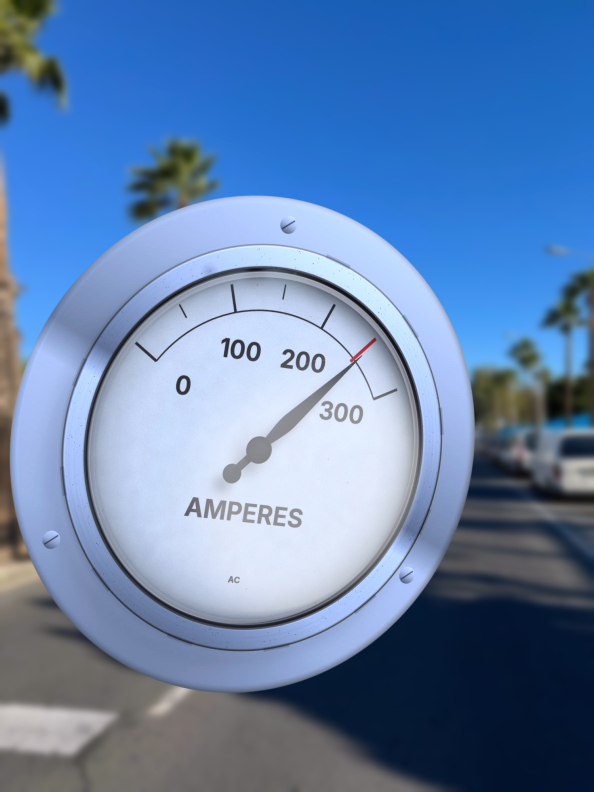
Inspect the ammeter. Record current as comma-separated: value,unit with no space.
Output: 250,A
